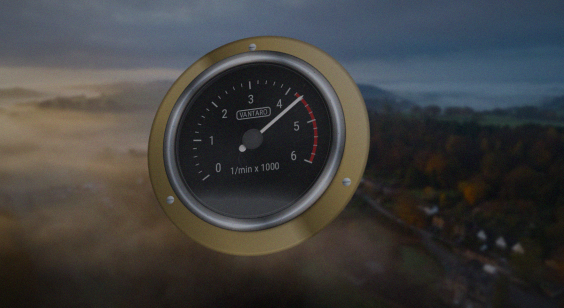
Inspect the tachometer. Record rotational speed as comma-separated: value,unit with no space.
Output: 4400,rpm
